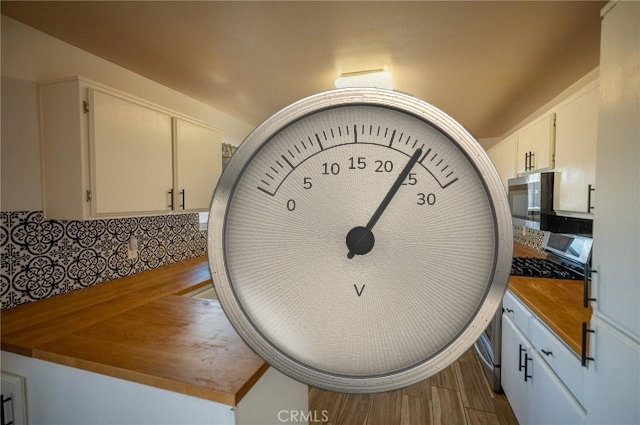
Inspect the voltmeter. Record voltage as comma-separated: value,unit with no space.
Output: 24,V
